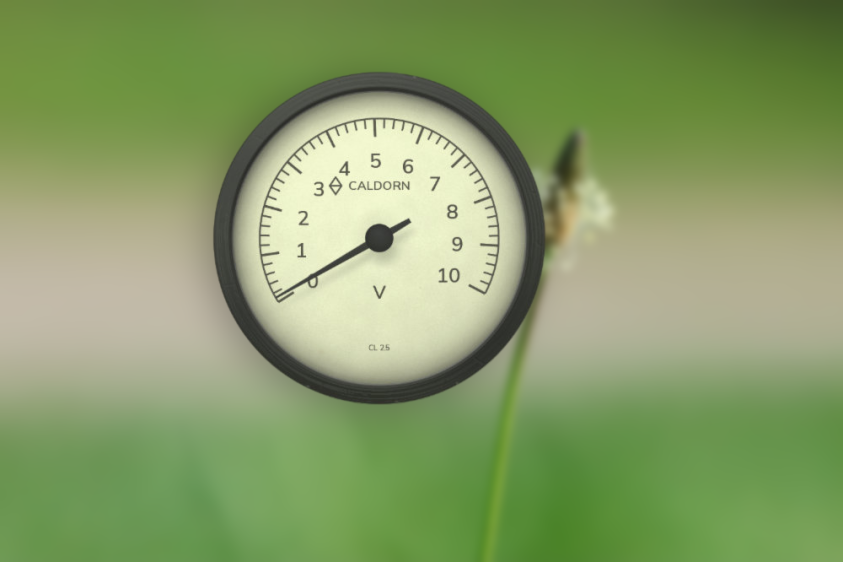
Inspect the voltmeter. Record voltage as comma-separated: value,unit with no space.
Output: 0.1,V
